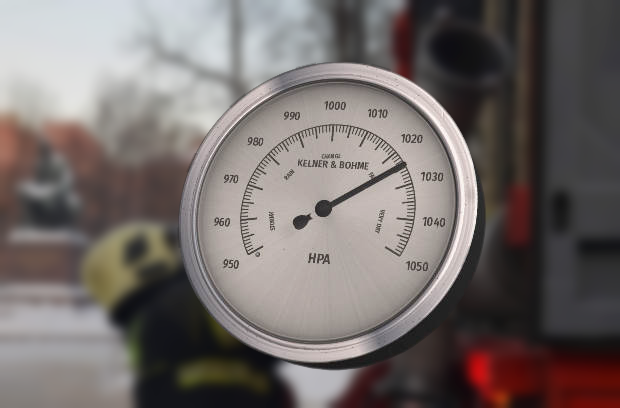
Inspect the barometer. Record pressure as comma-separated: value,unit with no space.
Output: 1025,hPa
